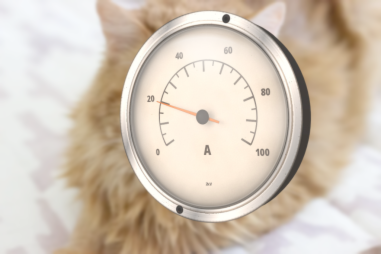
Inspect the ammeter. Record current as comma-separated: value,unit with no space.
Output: 20,A
